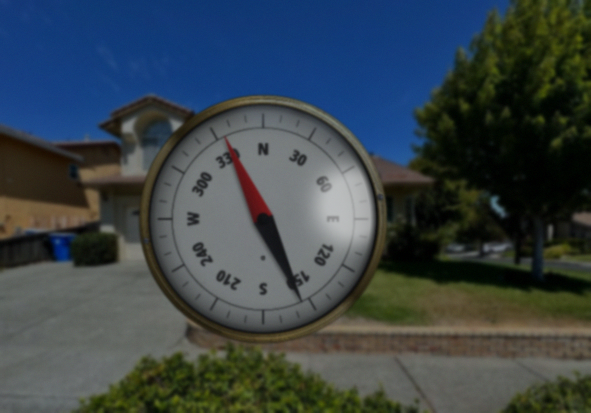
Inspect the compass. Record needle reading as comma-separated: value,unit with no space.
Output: 335,°
